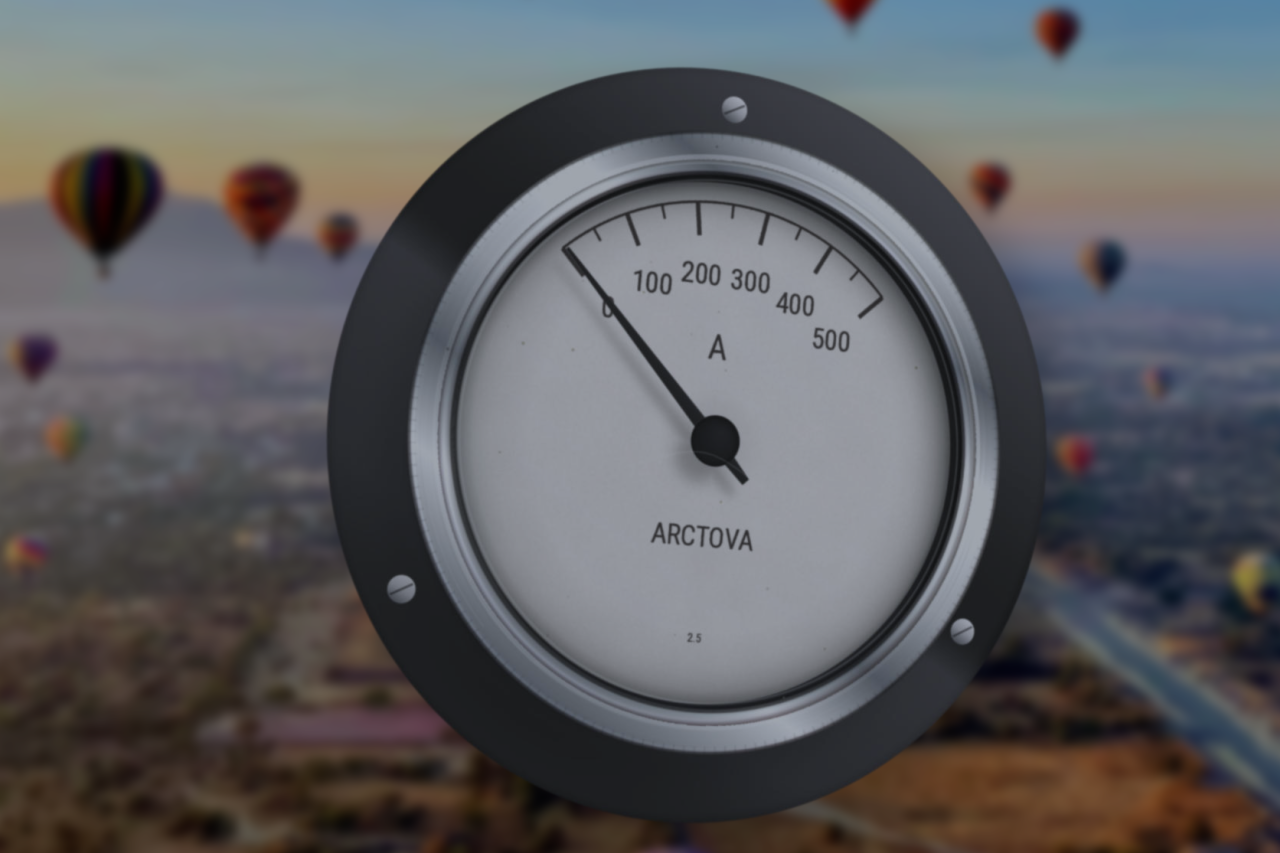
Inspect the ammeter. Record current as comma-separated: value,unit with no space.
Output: 0,A
